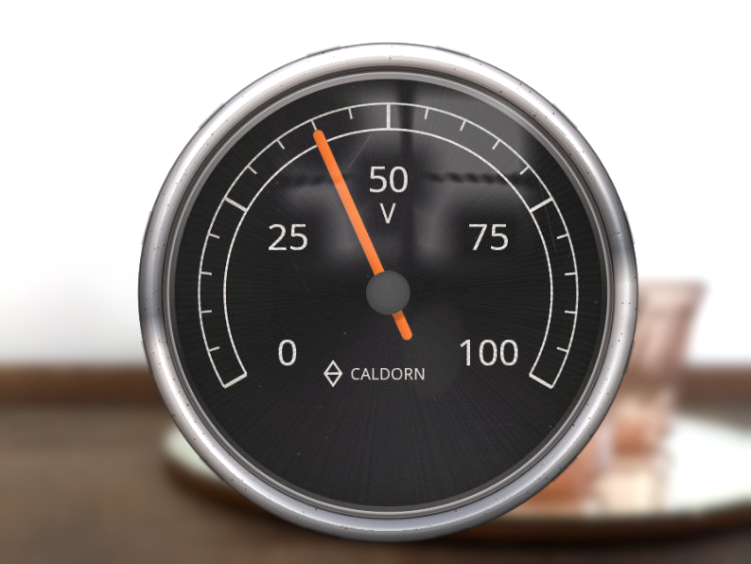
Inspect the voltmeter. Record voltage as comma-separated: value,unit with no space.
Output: 40,V
